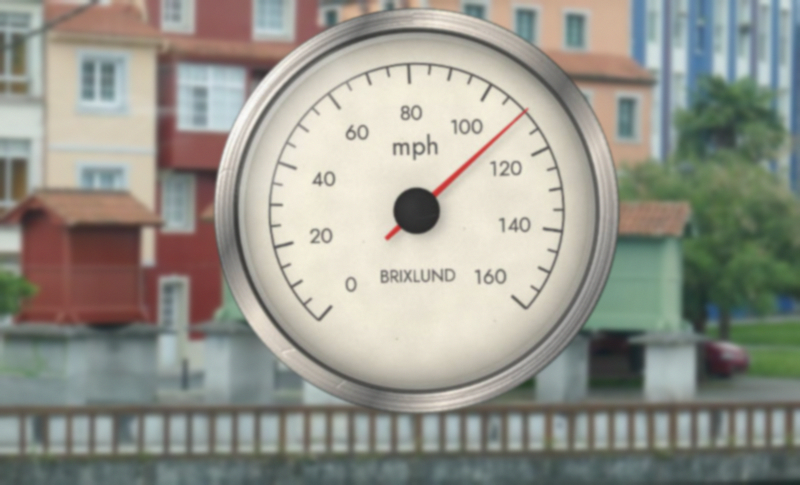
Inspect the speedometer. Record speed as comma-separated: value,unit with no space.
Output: 110,mph
